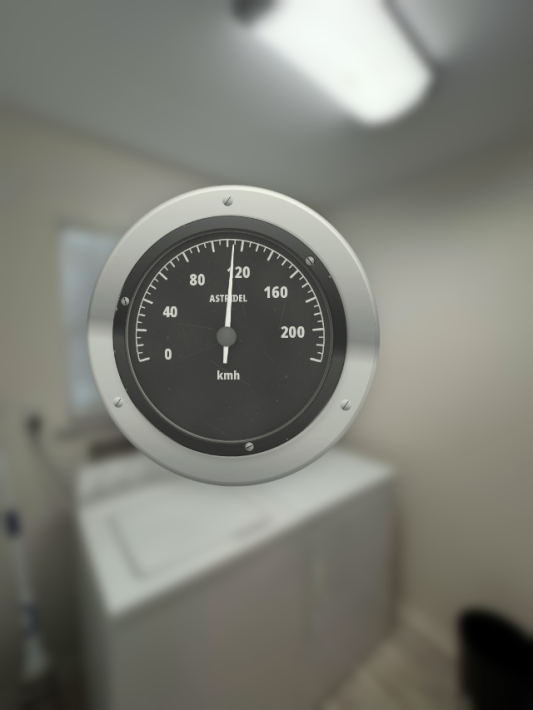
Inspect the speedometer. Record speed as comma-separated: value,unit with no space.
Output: 115,km/h
